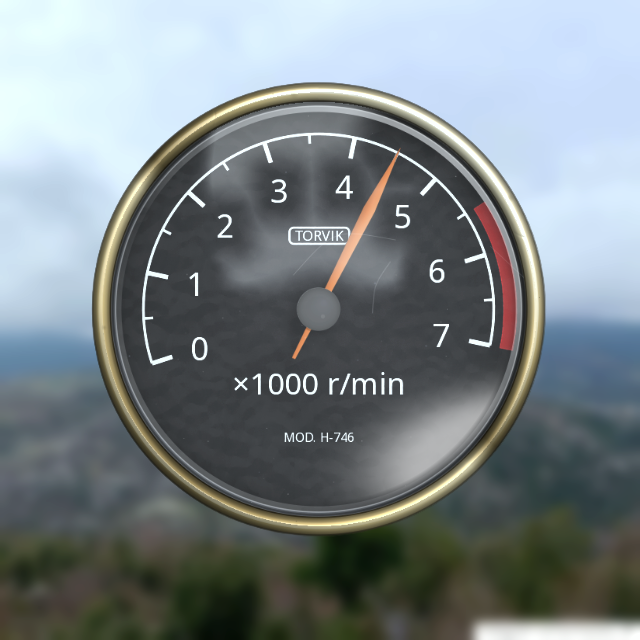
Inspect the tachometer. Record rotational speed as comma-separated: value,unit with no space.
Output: 4500,rpm
